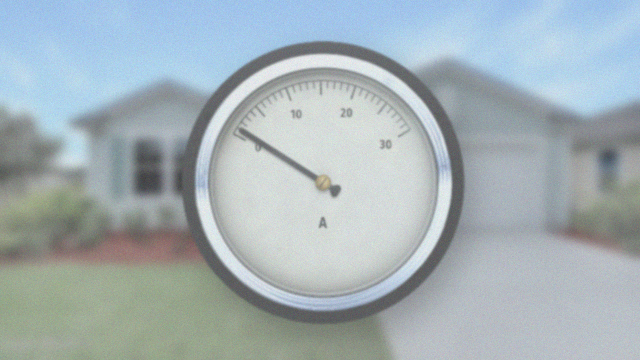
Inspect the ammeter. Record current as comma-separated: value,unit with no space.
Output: 1,A
